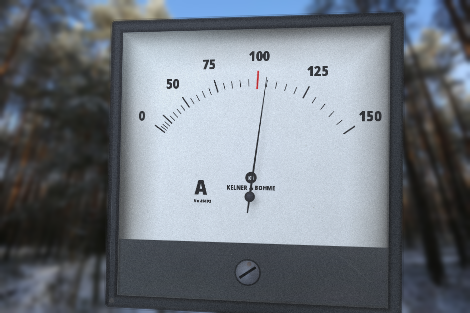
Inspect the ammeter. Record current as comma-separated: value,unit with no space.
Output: 105,A
